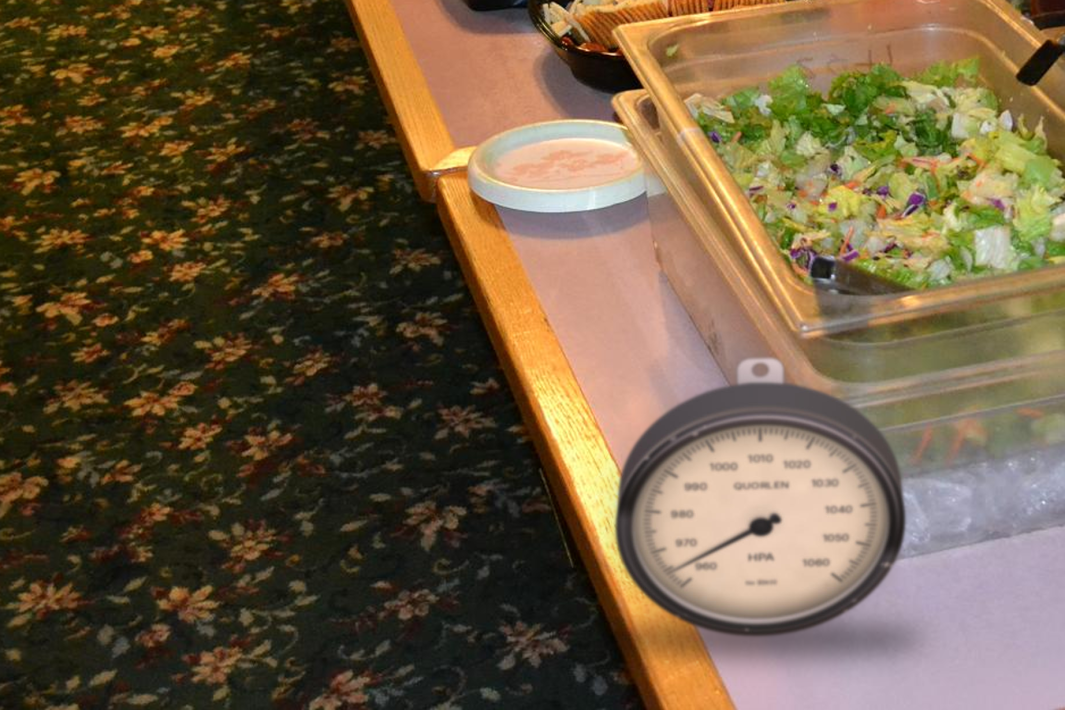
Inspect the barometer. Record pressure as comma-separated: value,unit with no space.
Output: 965,hPa
